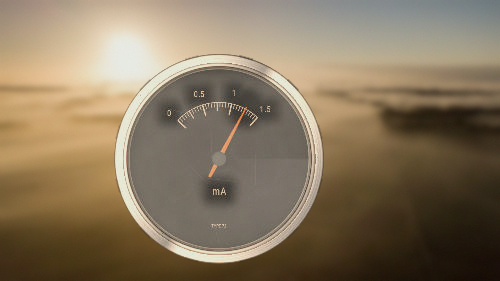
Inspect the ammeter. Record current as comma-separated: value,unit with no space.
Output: 1.25,mA
